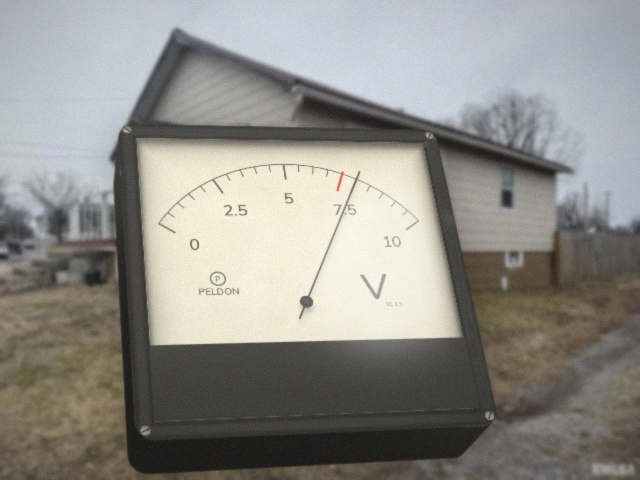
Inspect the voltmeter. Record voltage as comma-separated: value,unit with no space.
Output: 7.5,V
